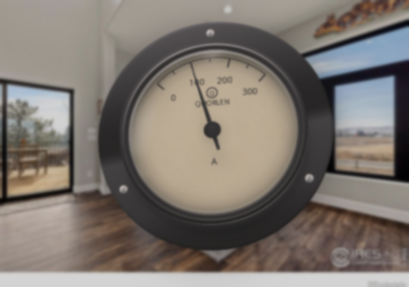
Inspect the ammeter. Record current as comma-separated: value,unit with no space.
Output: 100,A
